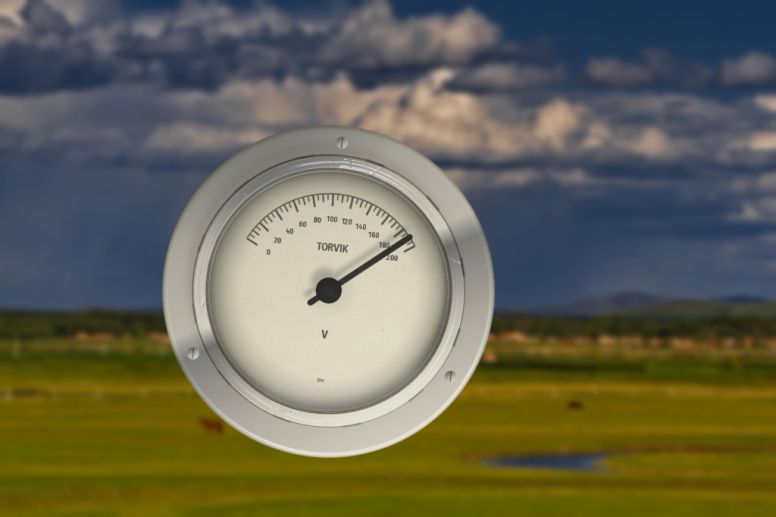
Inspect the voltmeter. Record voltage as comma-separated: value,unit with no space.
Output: 190,V
